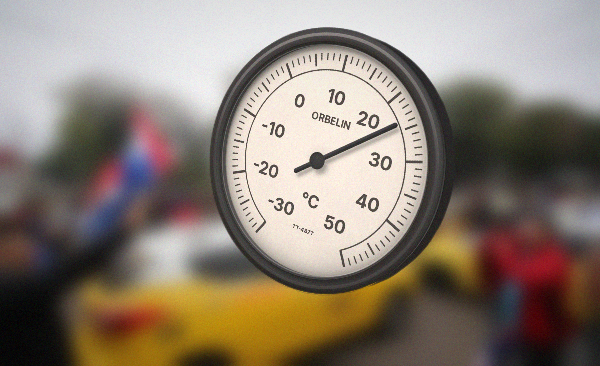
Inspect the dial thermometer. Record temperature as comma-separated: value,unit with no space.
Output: 24,°C
